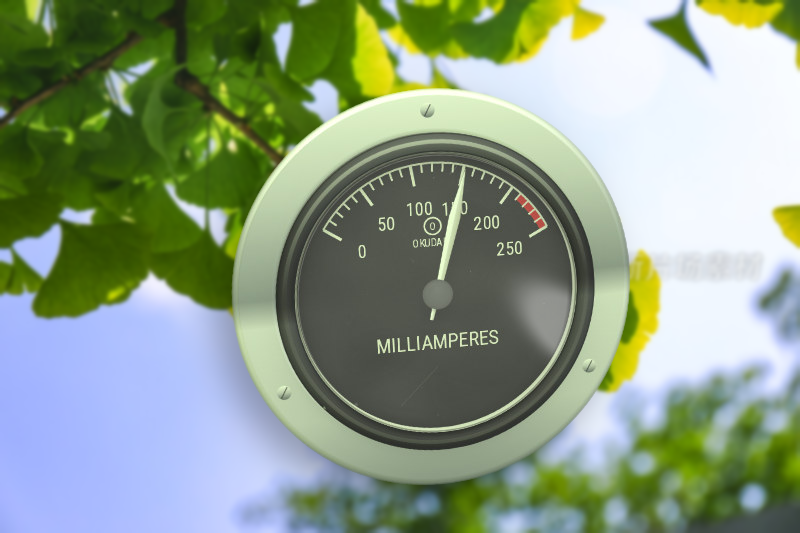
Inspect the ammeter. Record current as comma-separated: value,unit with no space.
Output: 150,mA
